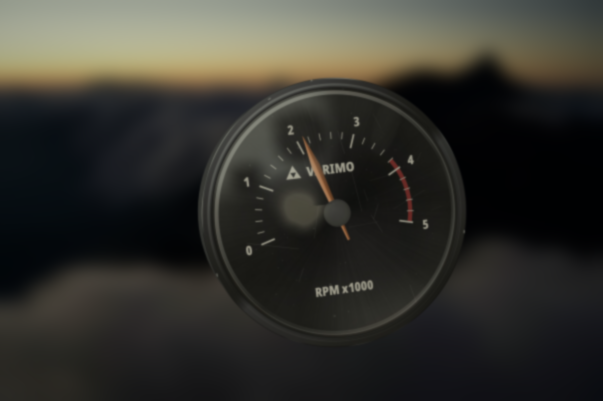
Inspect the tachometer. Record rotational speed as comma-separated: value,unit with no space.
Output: 2100,rpm
